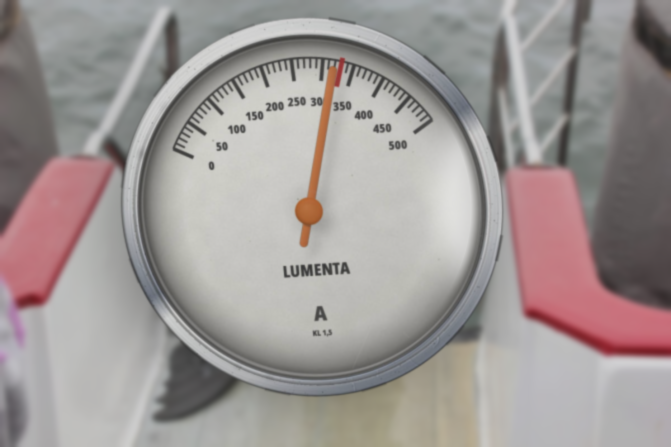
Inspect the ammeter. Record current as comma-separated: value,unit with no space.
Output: 320,A
